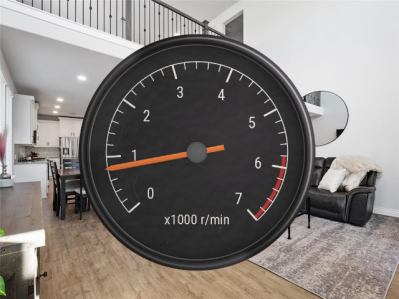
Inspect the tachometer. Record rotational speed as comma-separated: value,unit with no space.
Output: 800,rpm
